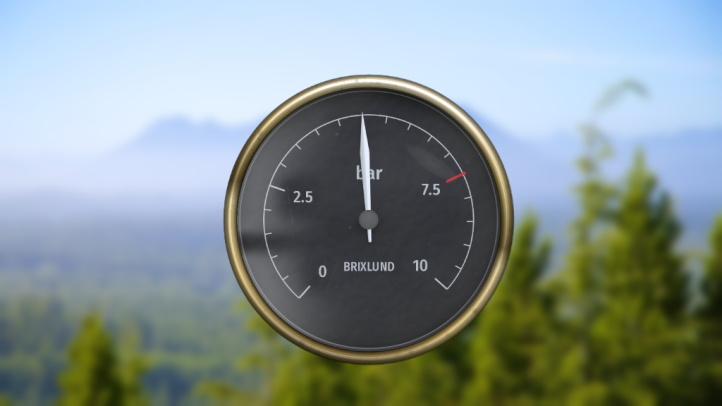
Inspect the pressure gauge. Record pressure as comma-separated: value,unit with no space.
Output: 5,bar
